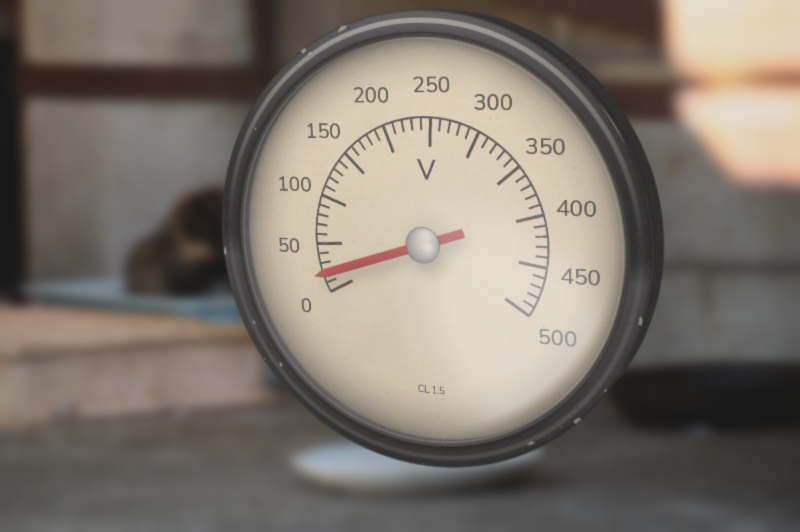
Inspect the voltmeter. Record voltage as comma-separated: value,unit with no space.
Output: 20,V
